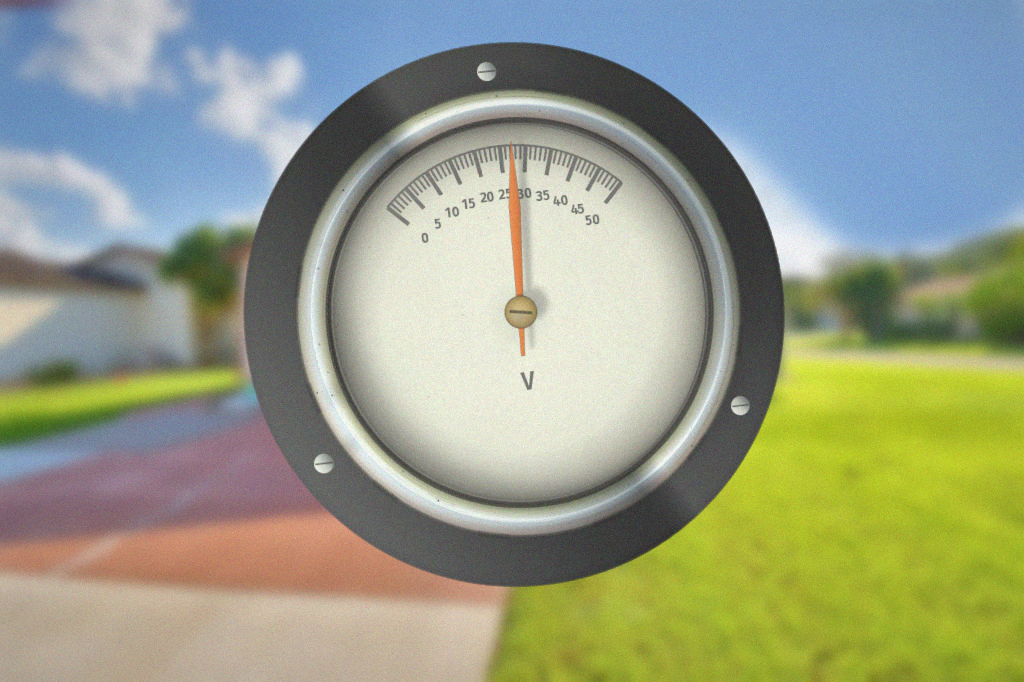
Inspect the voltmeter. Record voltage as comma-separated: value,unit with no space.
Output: 27,V
